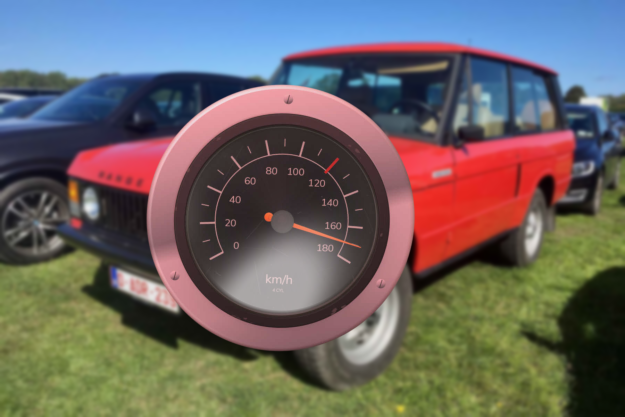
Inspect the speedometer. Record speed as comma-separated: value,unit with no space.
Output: 170,km/h
